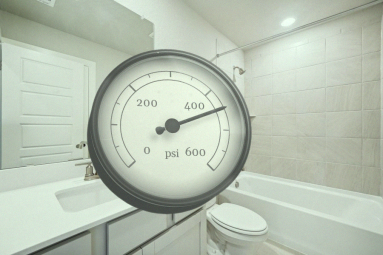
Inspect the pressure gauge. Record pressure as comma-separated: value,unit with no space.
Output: 450,psi
